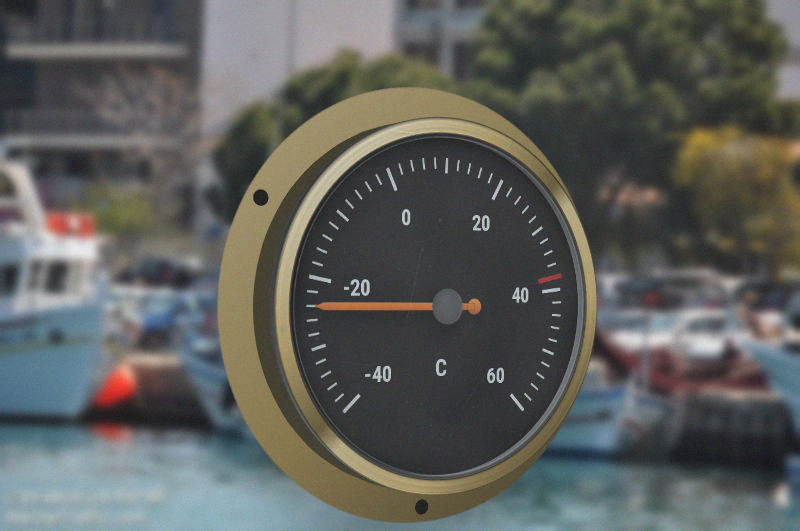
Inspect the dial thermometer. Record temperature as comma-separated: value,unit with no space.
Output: -24,°C
